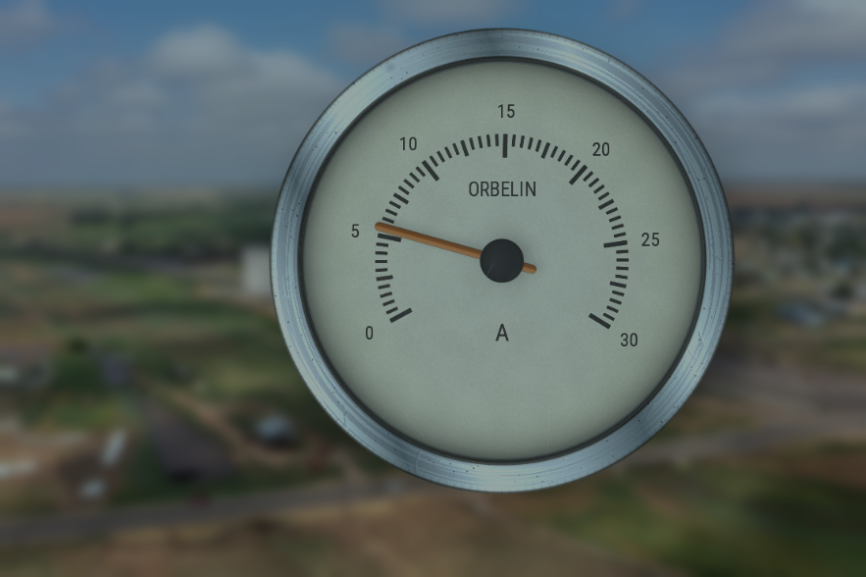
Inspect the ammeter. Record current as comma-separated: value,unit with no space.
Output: 5.5,A
